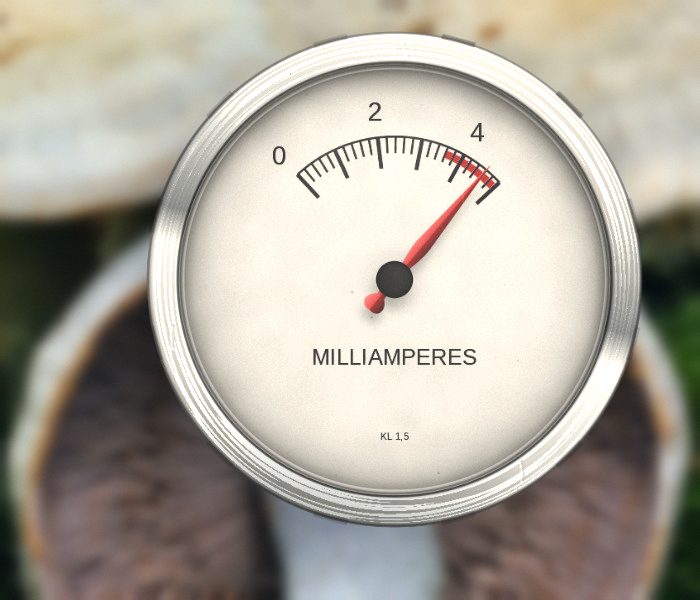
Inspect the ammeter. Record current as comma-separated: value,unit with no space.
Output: 4.6,mA
